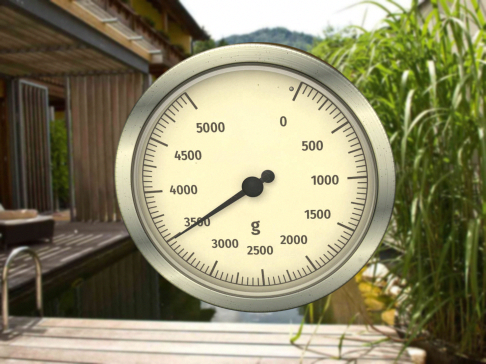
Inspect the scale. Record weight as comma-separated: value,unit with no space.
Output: 3500,g
